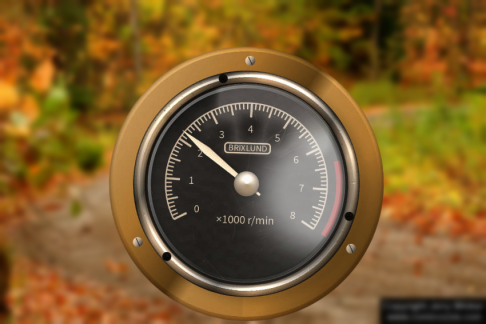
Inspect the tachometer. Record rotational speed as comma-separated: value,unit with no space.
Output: 2200,rpm
